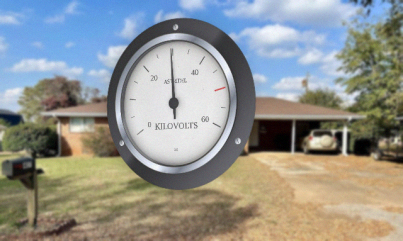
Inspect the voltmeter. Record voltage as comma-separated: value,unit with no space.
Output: 30,kV
